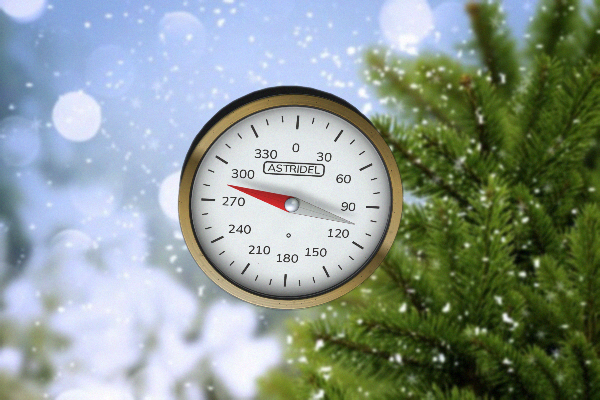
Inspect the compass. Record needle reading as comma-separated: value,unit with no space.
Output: 285,°
